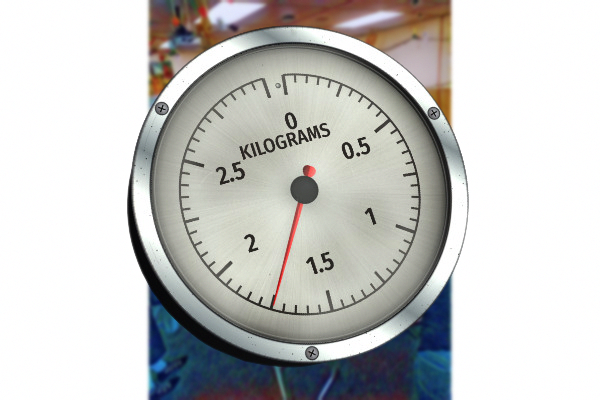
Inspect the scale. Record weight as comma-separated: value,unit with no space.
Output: 1.75,kg
